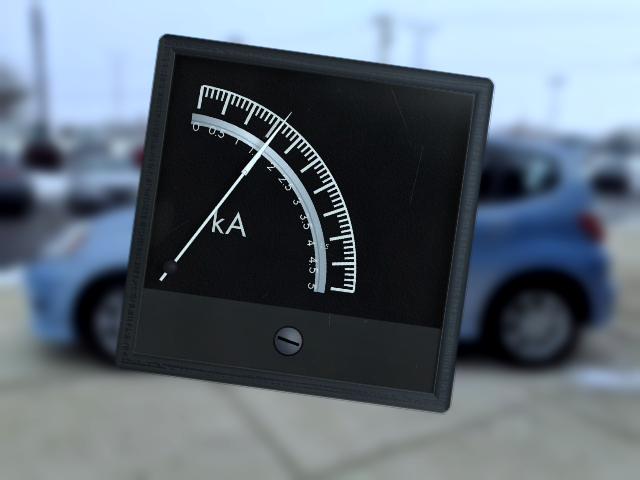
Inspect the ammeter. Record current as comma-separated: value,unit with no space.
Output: 1.6,kA
